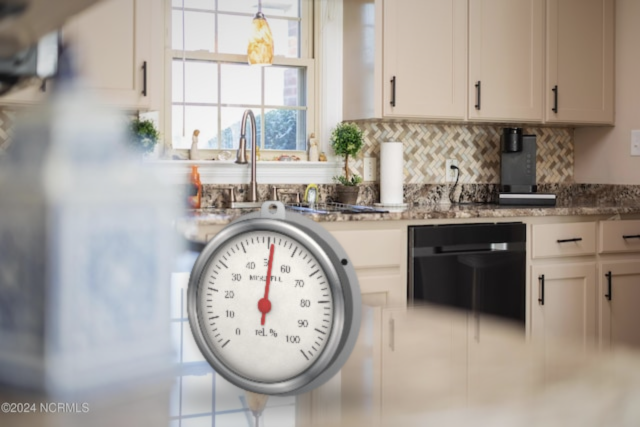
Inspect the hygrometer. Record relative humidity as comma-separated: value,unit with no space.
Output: 52,%
